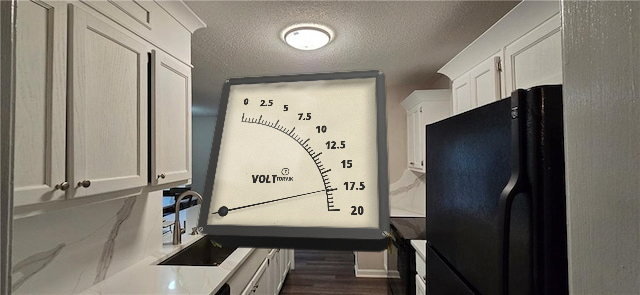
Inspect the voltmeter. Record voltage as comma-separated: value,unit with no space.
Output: 17.5,V
